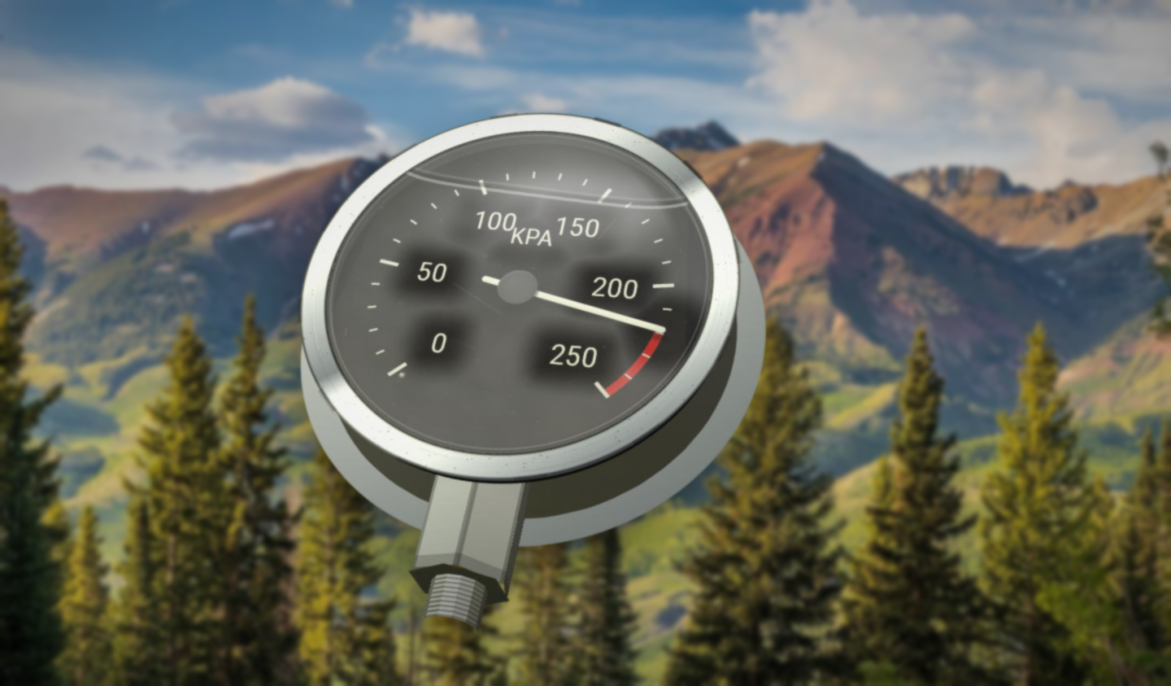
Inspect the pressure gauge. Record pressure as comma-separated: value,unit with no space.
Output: 220,kPa
